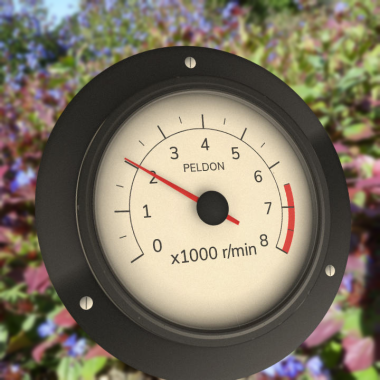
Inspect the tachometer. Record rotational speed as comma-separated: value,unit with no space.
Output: 2000,rpm
